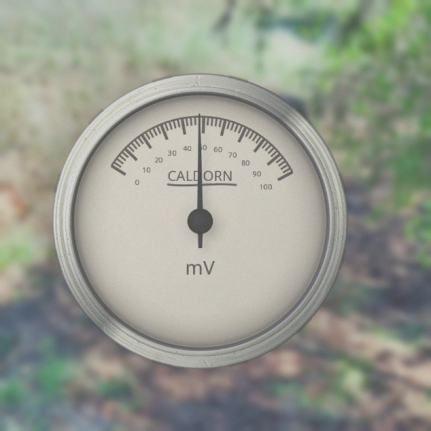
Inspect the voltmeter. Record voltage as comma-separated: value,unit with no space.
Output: 48,mV
